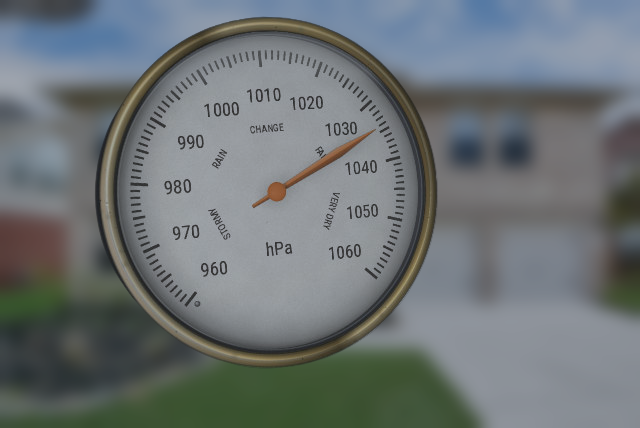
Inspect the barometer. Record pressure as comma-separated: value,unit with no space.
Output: 1034,hPa
